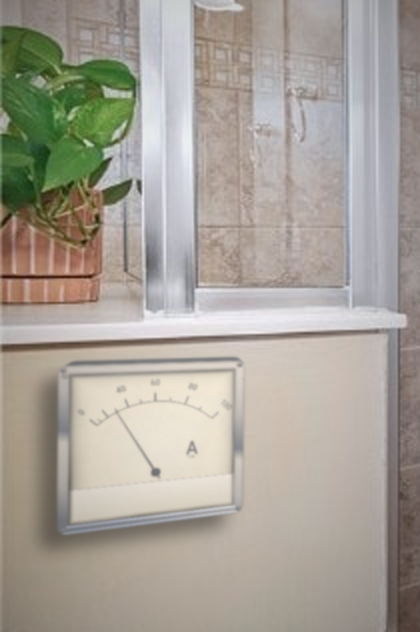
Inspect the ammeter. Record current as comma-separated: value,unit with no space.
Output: 30,A
